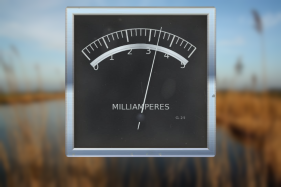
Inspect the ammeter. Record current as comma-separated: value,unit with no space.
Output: 3.4,mA
